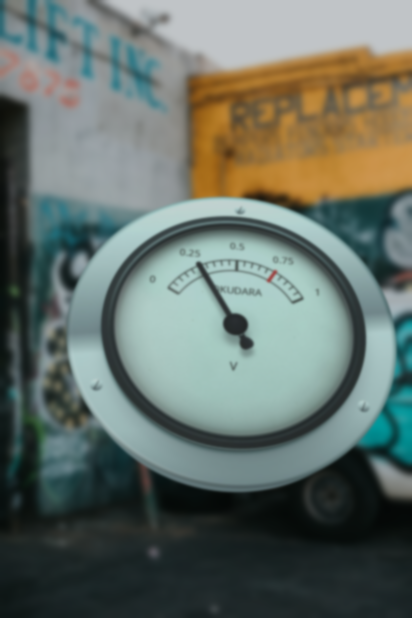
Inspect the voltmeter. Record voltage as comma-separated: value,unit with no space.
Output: 0.25,V
